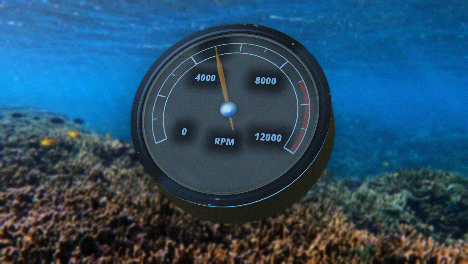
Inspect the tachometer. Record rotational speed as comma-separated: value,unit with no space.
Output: 5000,rpm
